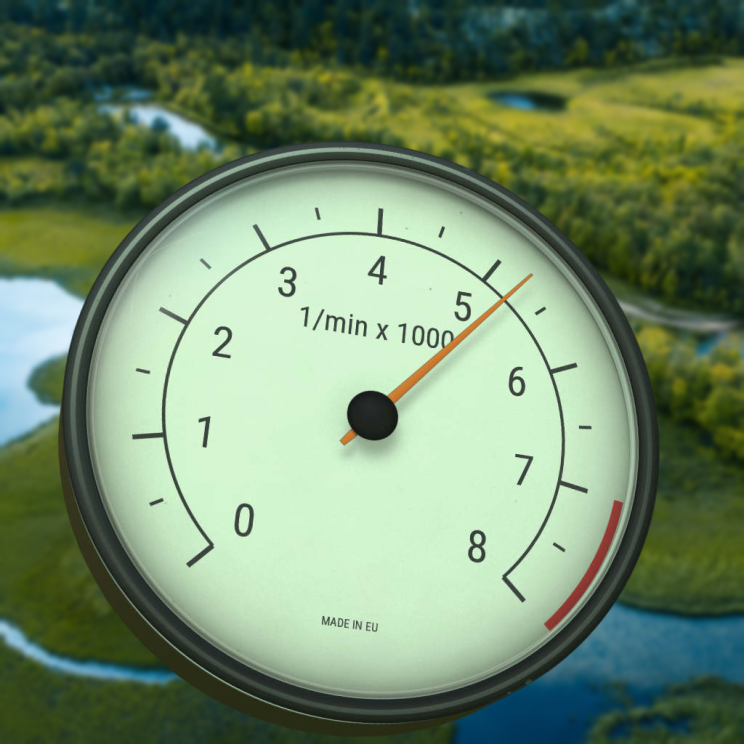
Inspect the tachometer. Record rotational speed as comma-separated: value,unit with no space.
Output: 5250,rpm
